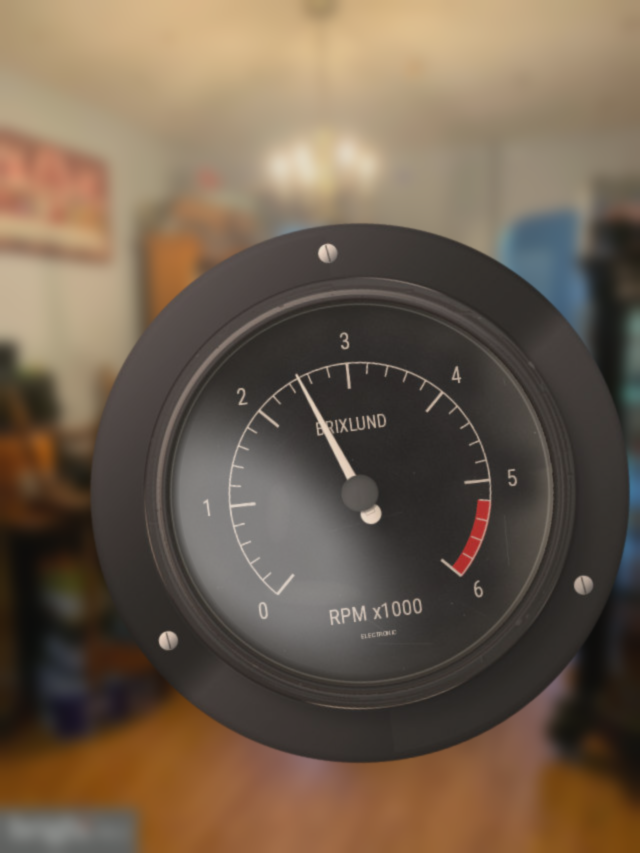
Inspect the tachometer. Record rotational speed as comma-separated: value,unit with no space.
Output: 2500,rpm
